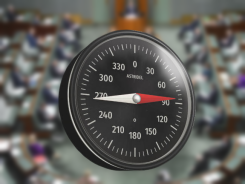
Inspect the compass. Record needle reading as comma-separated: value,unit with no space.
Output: 85,°
